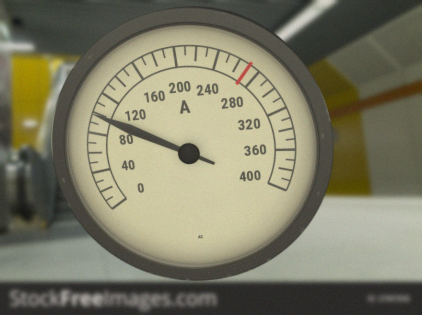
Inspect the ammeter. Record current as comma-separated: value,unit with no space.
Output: 100,A
